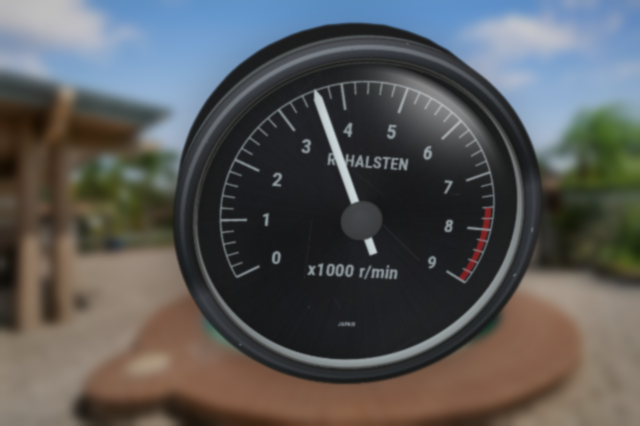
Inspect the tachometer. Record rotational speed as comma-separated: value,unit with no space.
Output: 3600,rpm
